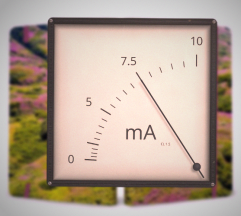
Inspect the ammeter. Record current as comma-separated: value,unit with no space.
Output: 7.5,mA
